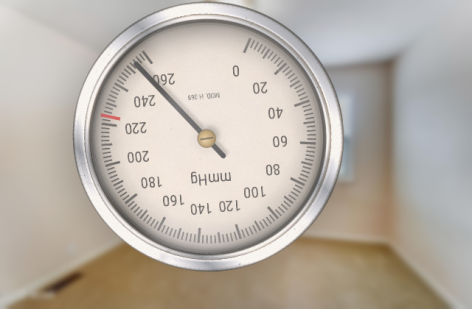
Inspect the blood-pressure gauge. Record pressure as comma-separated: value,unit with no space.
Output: 254,mmHg
